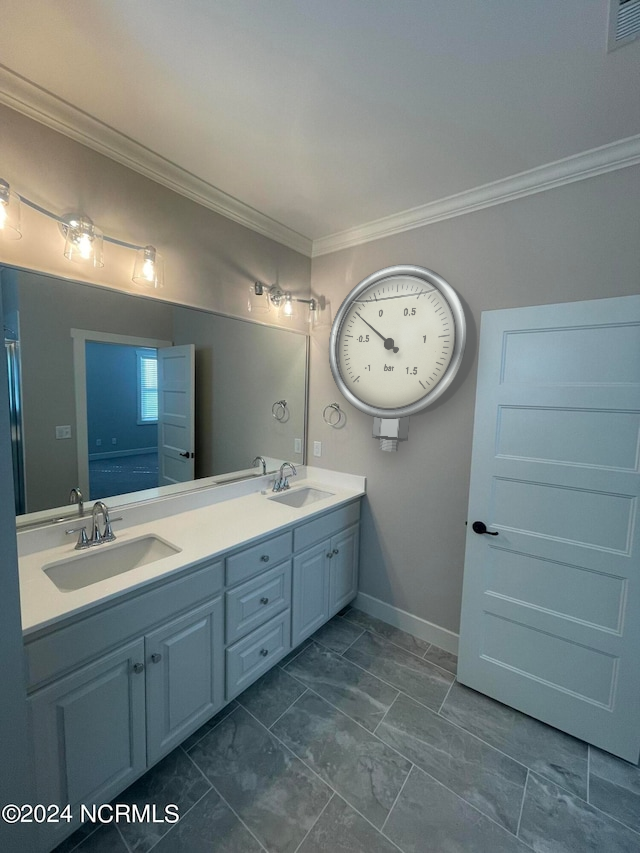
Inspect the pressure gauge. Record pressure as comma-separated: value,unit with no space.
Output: -0.25,bar
